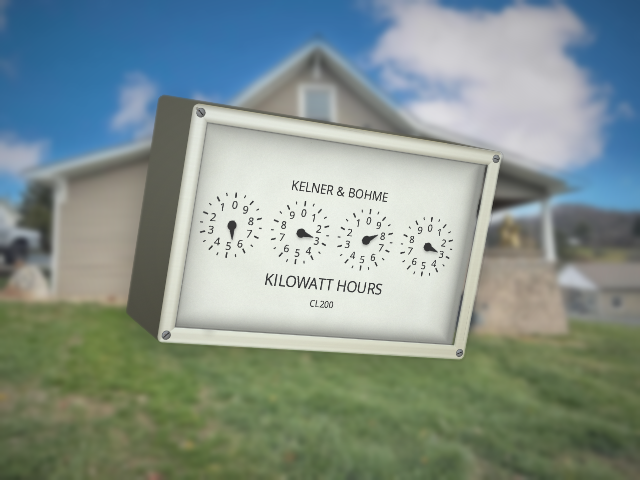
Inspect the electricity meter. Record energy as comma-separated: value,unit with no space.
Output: 5283,kWh
